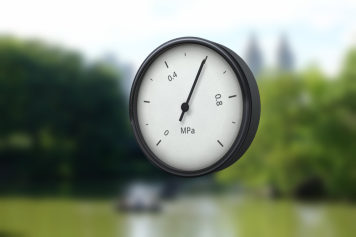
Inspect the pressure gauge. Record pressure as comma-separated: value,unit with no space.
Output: 0.6,MPa
